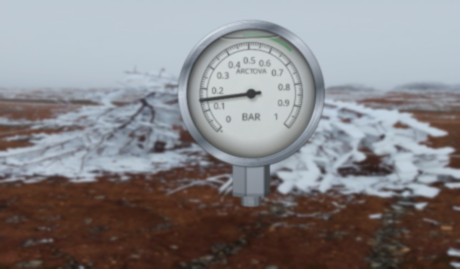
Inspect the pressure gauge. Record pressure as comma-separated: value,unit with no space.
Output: 0.15,bar
